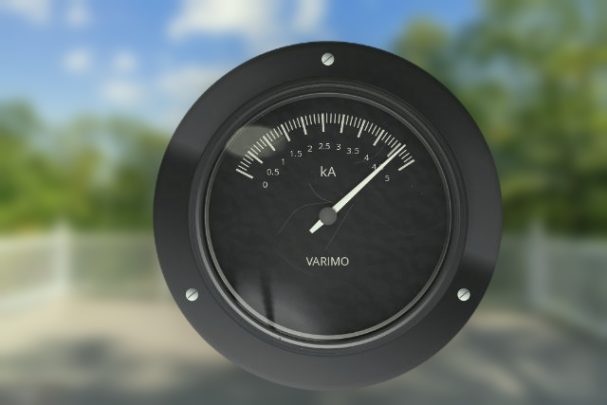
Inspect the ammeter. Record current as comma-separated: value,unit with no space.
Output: 4.6,kA
